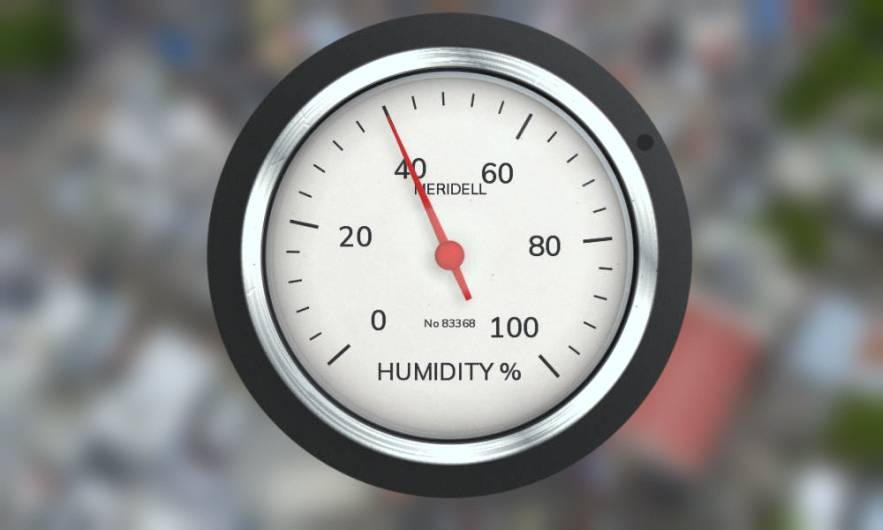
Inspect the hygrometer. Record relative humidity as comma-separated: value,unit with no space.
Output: 40,%
